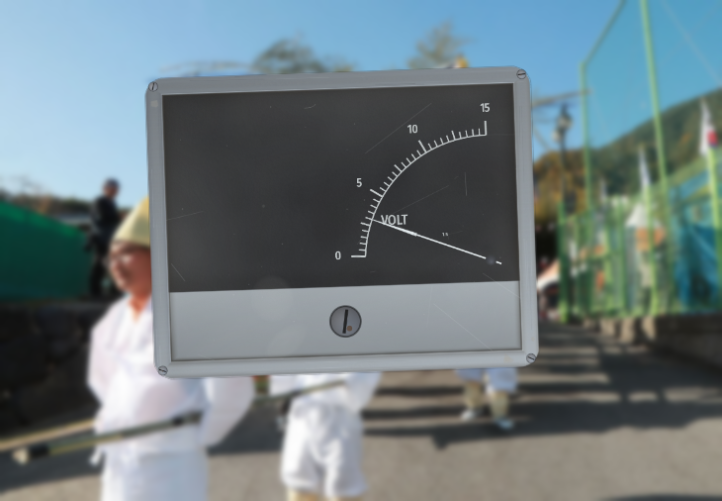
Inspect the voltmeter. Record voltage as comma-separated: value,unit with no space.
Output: 3,V
